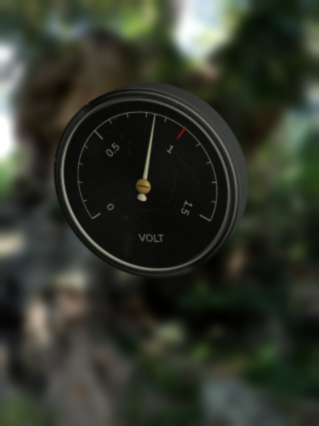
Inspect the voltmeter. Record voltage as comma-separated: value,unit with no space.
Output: 0.85,V
